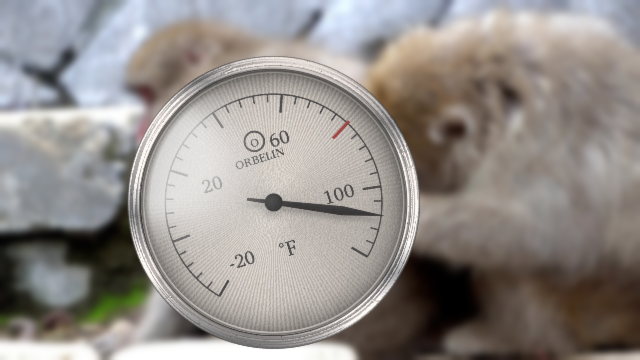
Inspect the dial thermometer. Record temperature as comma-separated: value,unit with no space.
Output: 108,°F
